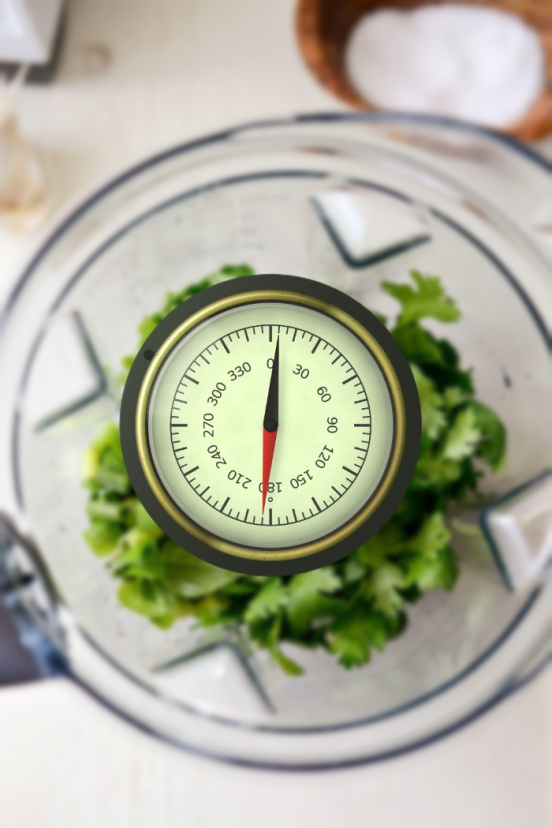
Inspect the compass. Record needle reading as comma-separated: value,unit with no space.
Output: 185,°
